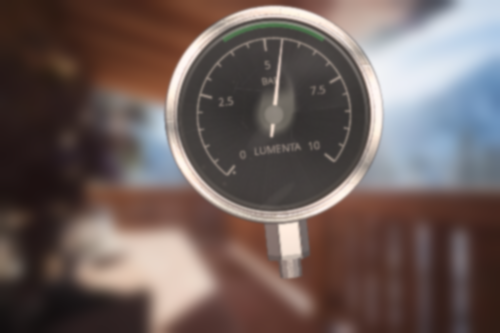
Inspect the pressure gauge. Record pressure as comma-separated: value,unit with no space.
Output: 5.5,bar
